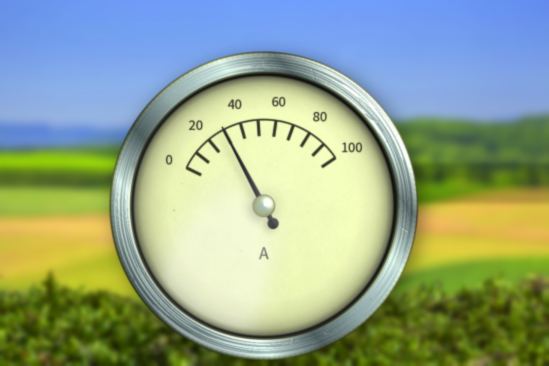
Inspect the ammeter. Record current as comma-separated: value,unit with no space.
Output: 30,A
